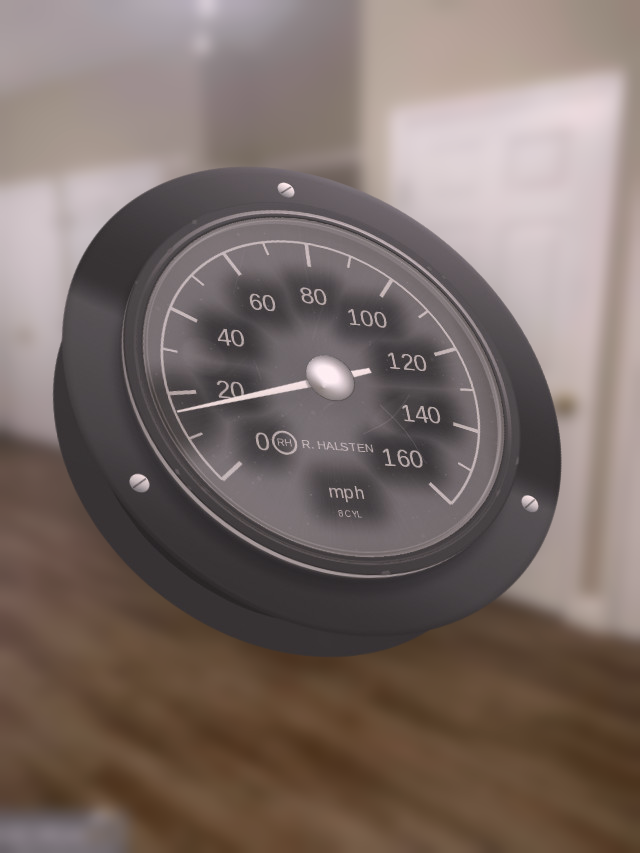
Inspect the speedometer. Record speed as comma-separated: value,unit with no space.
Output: 15,mph
